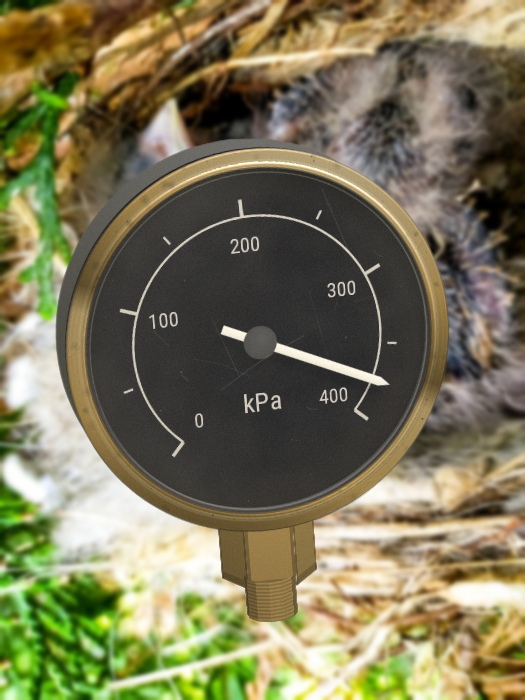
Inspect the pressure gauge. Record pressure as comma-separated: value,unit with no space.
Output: 375,kPa
